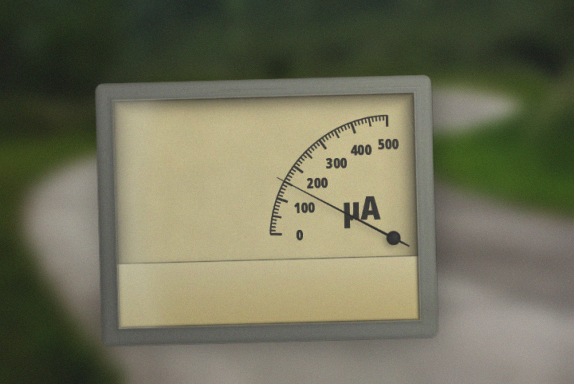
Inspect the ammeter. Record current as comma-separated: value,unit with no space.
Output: 150,µA
